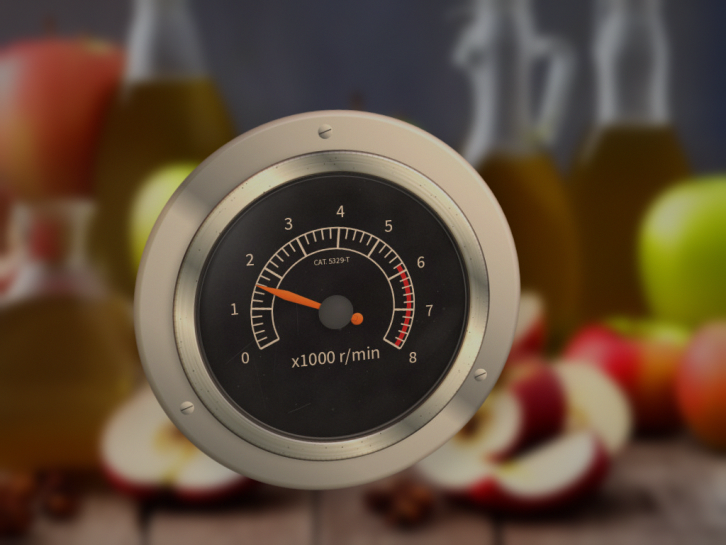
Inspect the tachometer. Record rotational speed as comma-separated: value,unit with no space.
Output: 1600,rpm
